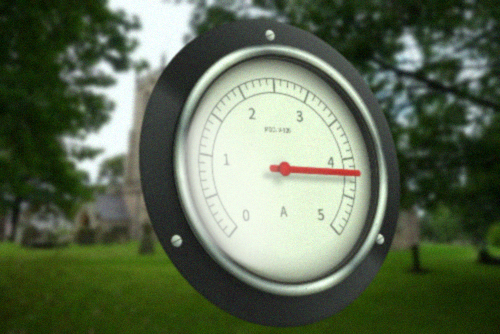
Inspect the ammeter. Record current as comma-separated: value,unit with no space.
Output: 4.2,A
